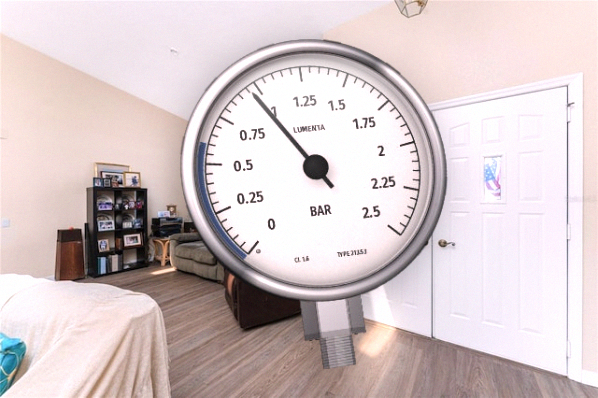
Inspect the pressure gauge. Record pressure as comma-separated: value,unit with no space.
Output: 0.95,bar
